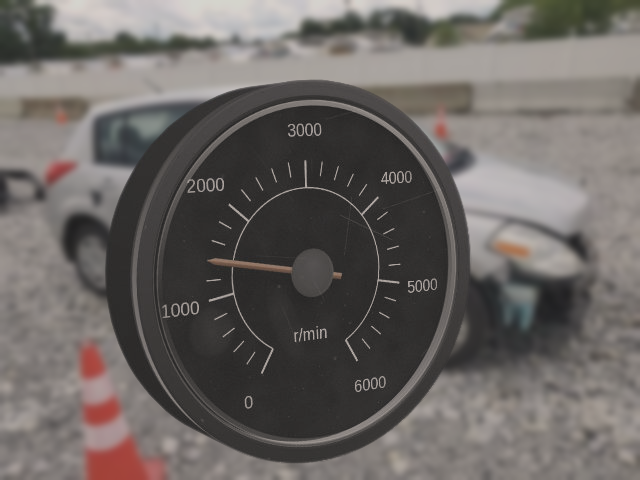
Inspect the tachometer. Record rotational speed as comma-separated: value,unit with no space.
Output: 1400,rpm
